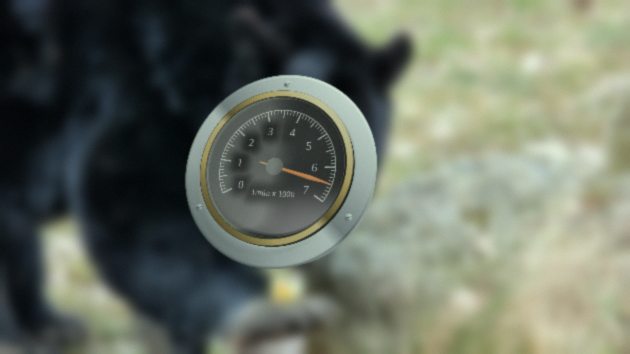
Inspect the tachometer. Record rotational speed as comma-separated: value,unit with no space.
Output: 6500,rpm
